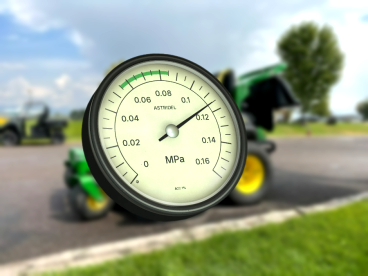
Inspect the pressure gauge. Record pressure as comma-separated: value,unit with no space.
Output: 0.115,MPa
